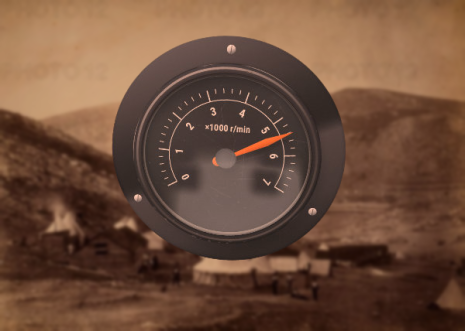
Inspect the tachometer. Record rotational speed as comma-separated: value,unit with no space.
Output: 5400,rpm
